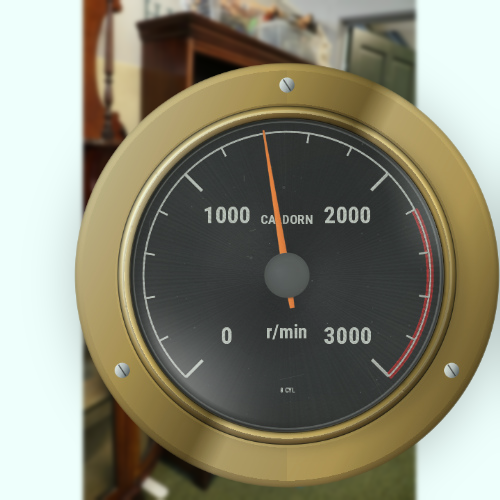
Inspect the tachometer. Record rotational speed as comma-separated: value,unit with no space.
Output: 1400,rpm
